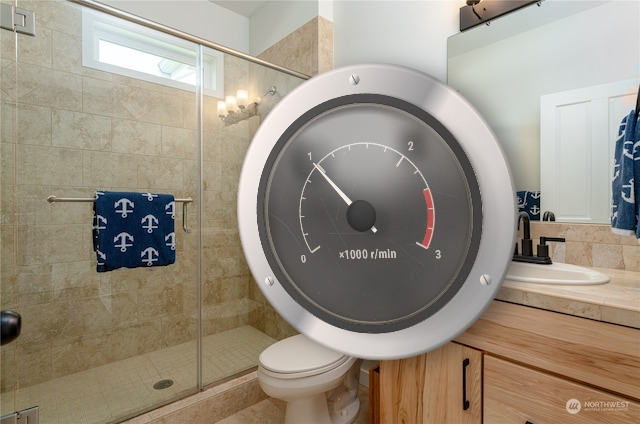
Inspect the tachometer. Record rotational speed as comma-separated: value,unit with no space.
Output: 1000,rpm
